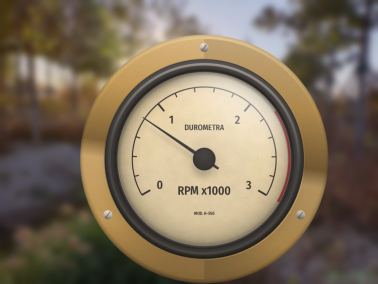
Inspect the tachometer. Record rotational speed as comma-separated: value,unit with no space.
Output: 800,rpm
